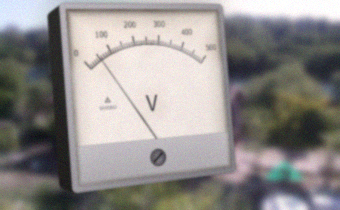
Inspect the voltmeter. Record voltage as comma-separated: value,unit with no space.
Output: 50,V
